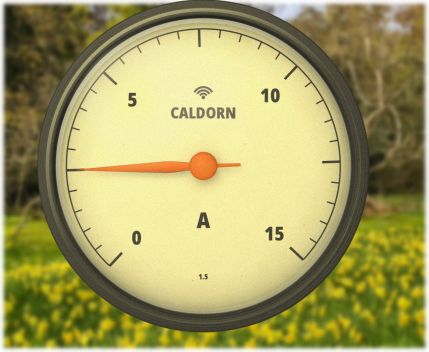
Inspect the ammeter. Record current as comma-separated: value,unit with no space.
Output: 2.5,A
